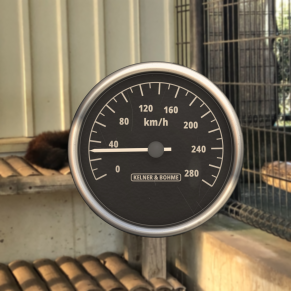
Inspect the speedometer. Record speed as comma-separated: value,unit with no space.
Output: 30,km/h
